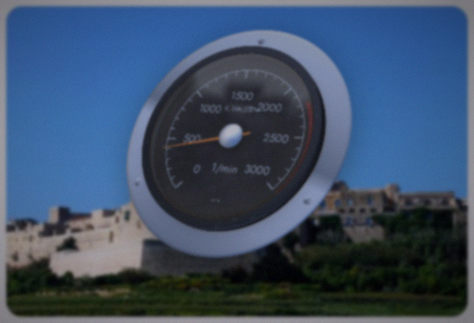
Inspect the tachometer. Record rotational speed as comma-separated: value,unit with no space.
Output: 400,rpm
